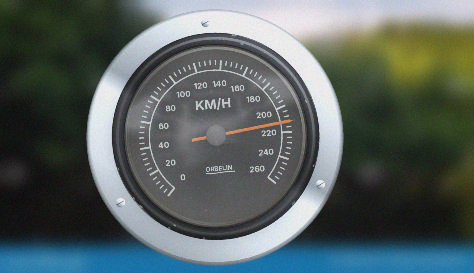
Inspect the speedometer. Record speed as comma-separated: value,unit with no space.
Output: 212,km/h
